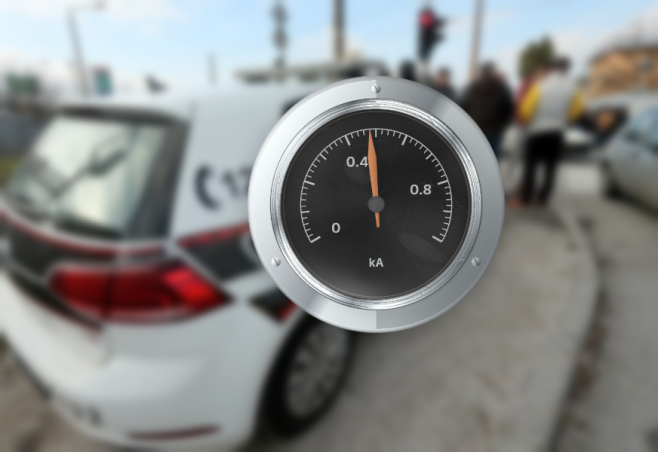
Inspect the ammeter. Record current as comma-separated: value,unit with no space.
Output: 0.48,kA
